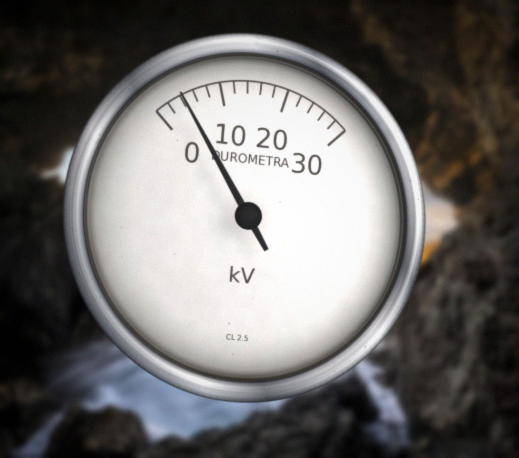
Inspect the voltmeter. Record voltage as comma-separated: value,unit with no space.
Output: 4,kV
